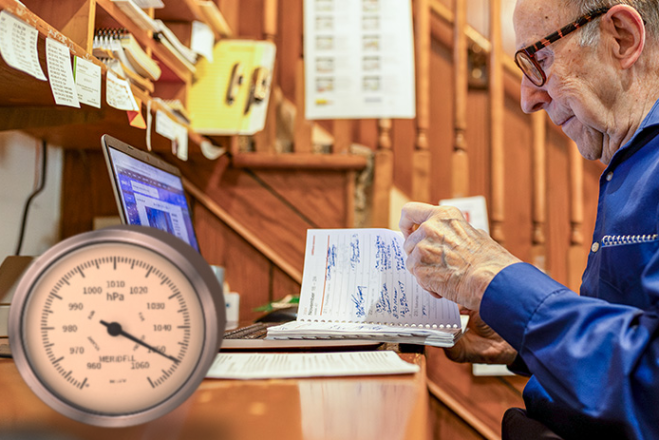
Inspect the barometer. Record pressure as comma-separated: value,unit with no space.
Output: 1050,hPa
